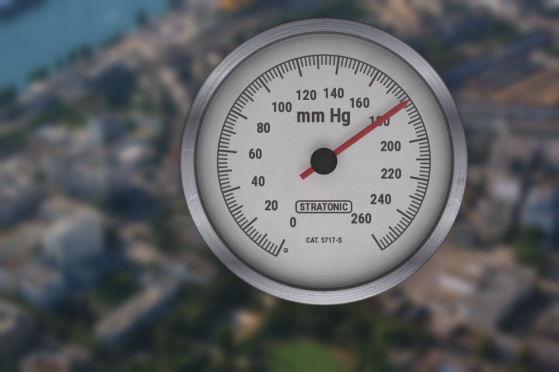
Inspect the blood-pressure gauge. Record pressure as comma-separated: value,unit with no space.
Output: 180,mmHg
